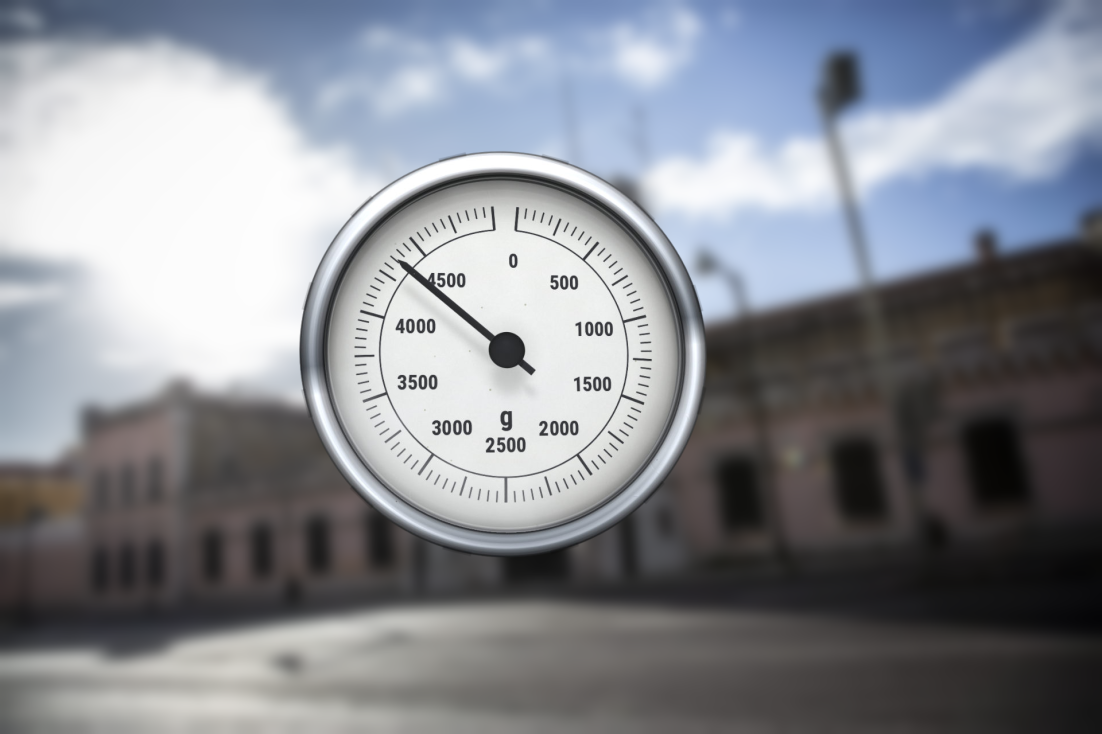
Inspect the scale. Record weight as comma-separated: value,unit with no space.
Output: 4350,g
